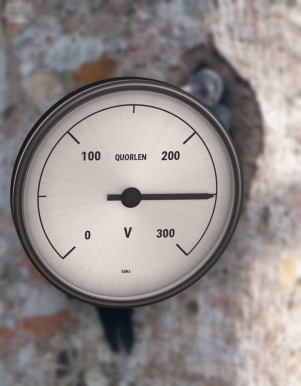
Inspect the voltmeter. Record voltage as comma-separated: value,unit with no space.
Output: 250,V
